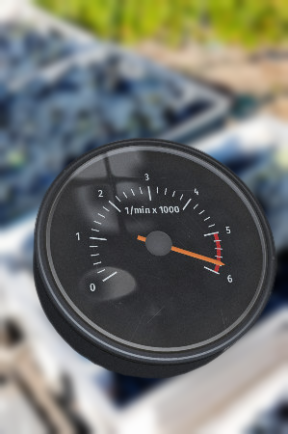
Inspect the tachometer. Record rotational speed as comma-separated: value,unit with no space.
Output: 5800,rpm
